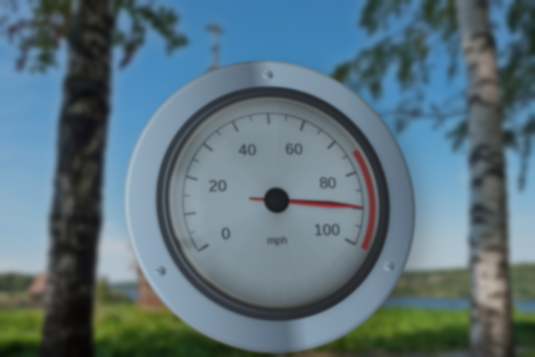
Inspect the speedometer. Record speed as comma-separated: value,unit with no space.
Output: 90,mph
